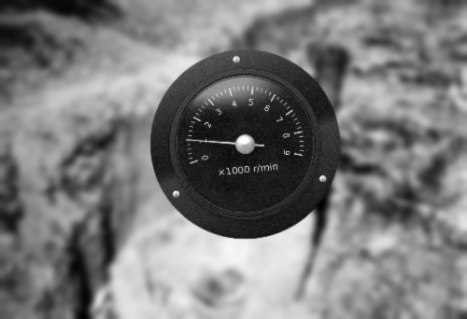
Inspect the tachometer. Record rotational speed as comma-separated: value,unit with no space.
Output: 1000,rpm
